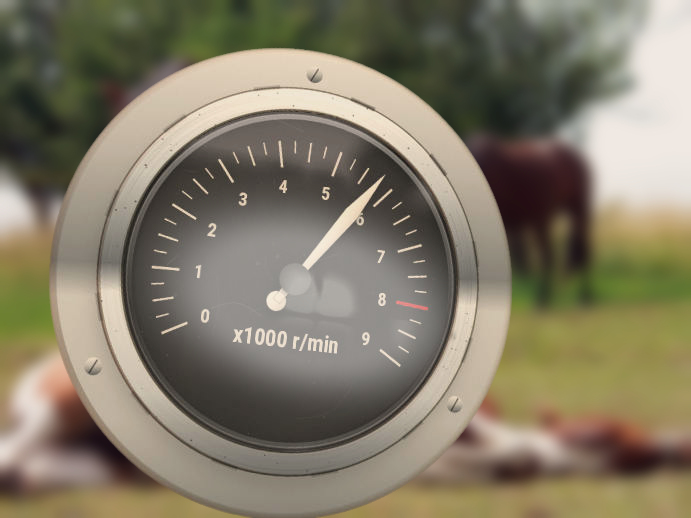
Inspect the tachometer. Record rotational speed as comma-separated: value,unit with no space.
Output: 5750,rpm
